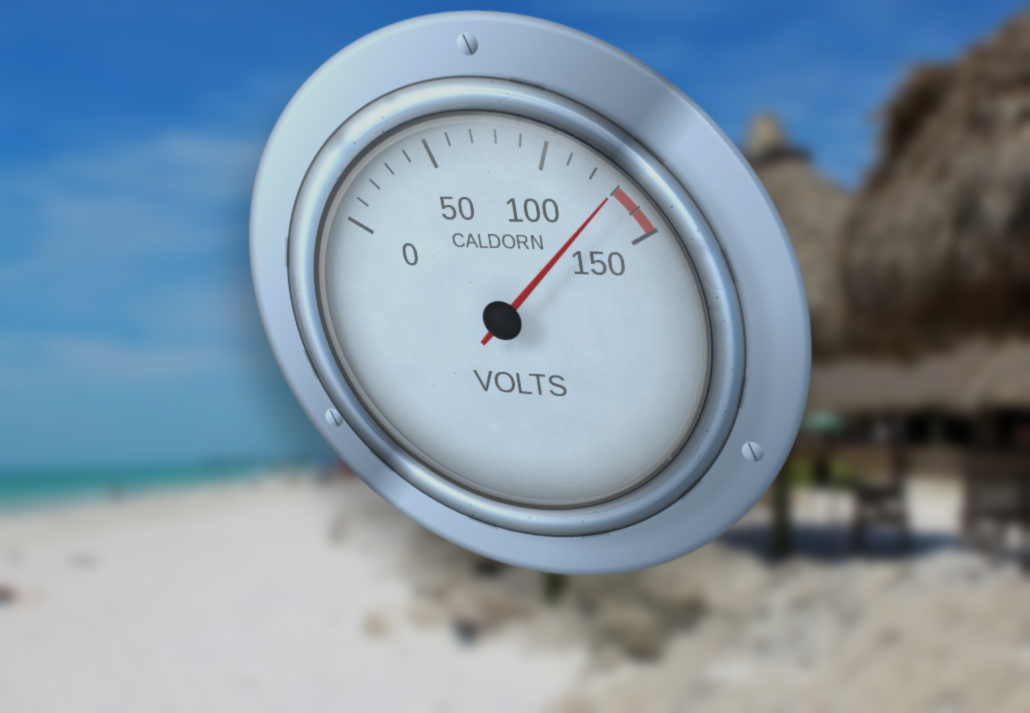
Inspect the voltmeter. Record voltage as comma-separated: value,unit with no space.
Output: 130,V
